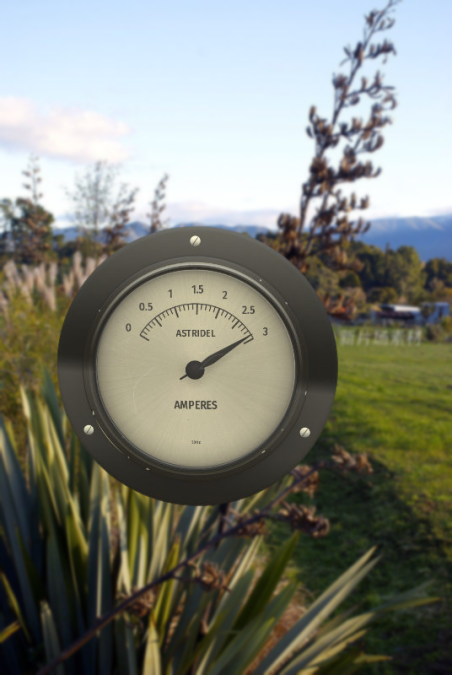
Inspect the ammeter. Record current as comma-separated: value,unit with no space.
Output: 2.9,A
